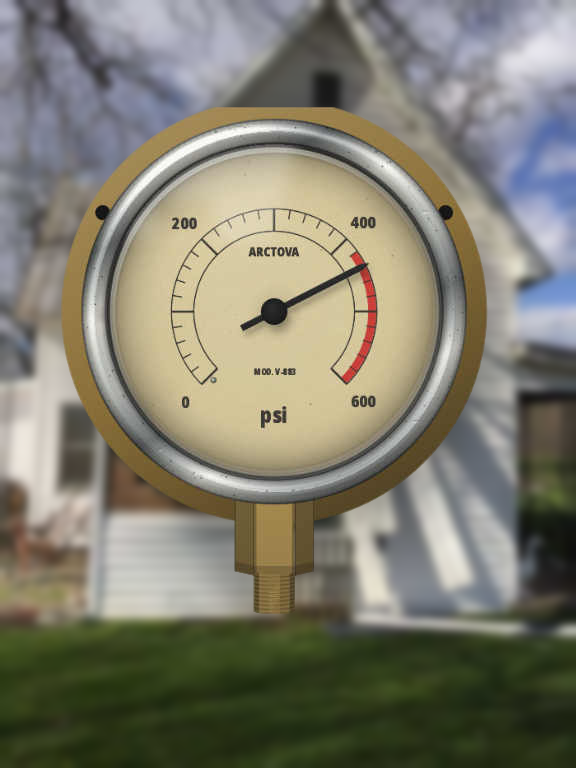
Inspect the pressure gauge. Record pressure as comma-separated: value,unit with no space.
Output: 440,psi
